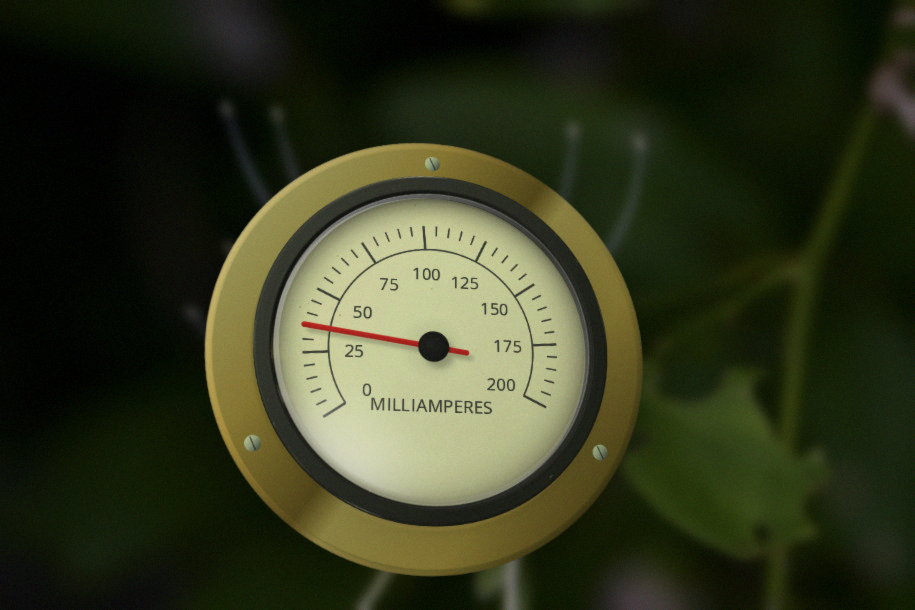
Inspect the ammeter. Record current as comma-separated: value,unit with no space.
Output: 35,mA
